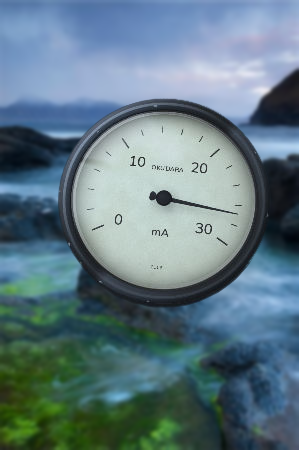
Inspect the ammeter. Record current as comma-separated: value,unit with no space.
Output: 27,mA
